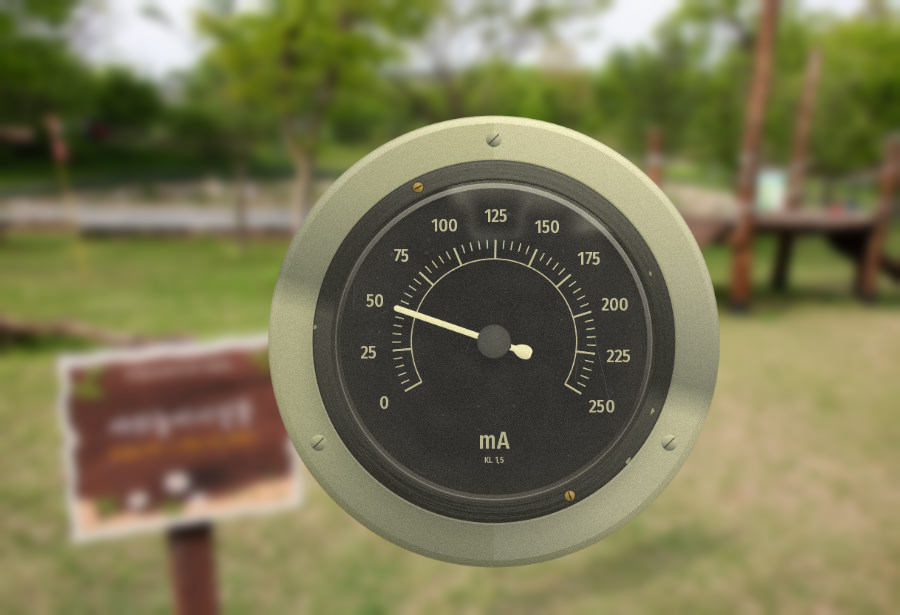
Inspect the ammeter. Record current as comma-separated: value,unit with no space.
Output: 50,mA
